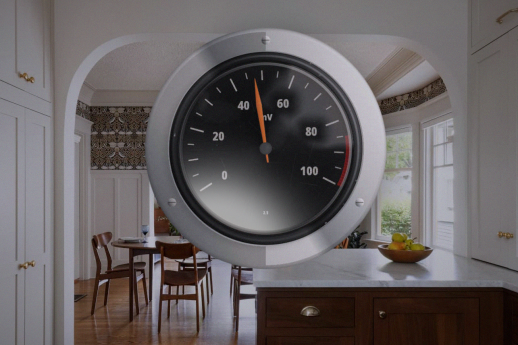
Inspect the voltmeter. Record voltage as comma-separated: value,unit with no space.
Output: 47.5,mV
